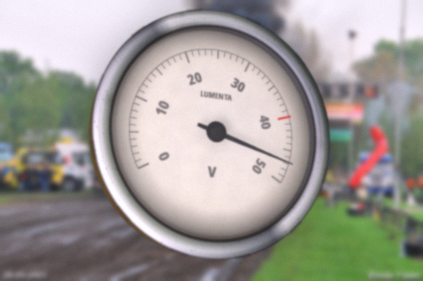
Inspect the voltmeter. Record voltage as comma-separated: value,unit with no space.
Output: 47,V
